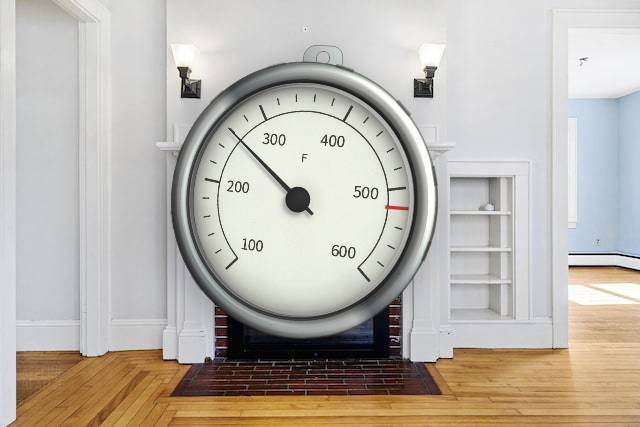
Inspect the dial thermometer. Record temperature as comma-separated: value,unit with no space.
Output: 260,°F
